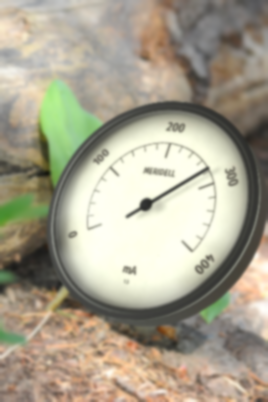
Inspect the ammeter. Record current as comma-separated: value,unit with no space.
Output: 280,mA
